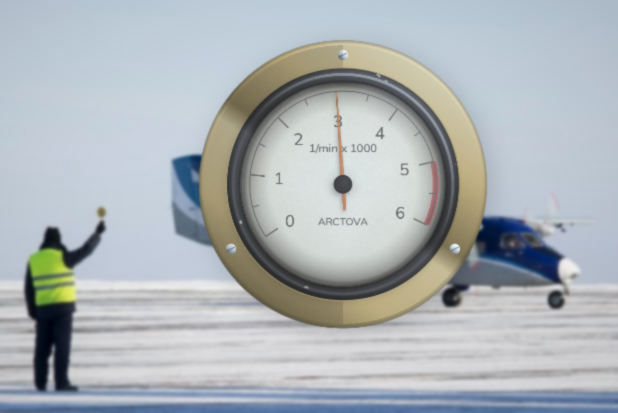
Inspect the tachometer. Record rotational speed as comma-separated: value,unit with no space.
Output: 3000,rpm
